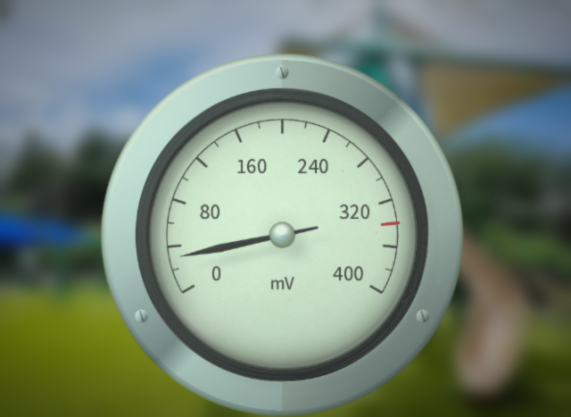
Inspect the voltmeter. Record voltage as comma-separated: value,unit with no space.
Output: 30,mV
